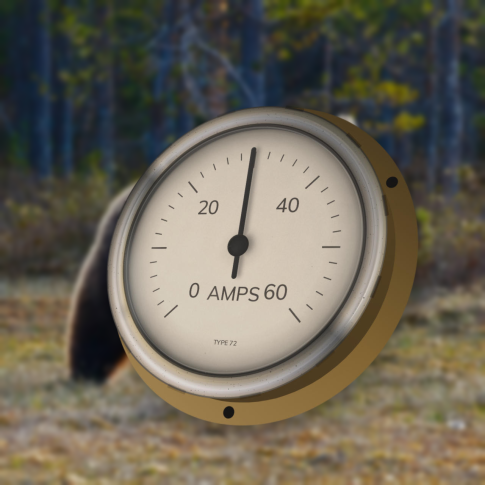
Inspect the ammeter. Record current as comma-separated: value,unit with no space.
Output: 30,A
